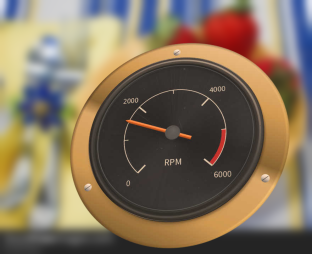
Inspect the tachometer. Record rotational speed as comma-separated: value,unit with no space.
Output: 1500,rpm
